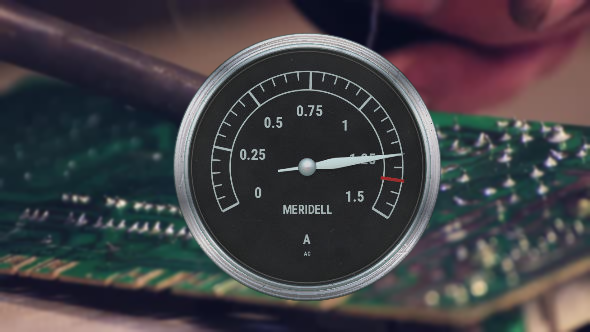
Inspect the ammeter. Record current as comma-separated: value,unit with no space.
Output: 1.25,A
